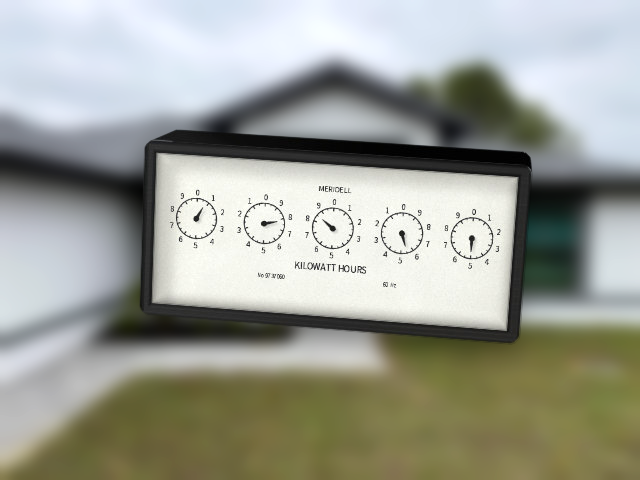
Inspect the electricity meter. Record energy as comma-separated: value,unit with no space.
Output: 7855,kWh
